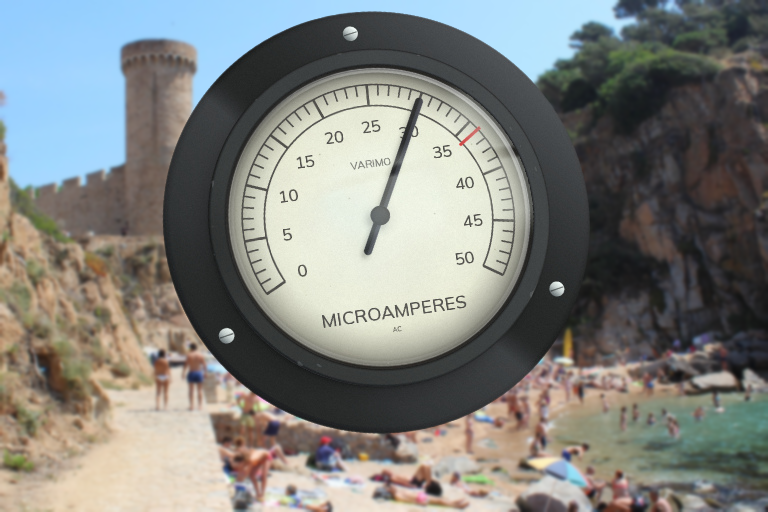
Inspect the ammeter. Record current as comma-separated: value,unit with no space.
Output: 30,µA
